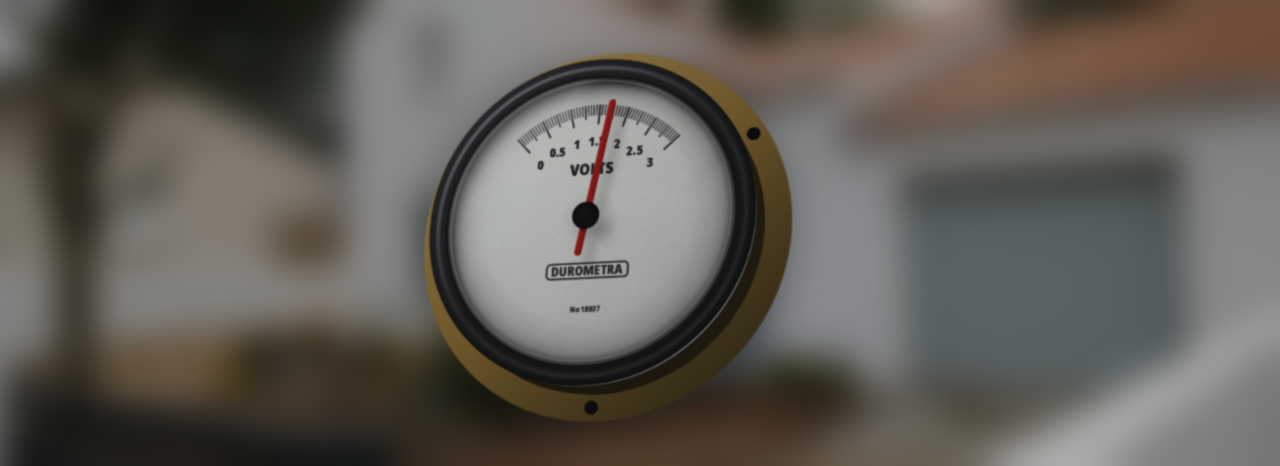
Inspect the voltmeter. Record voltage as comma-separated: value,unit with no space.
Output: 1.75,V
